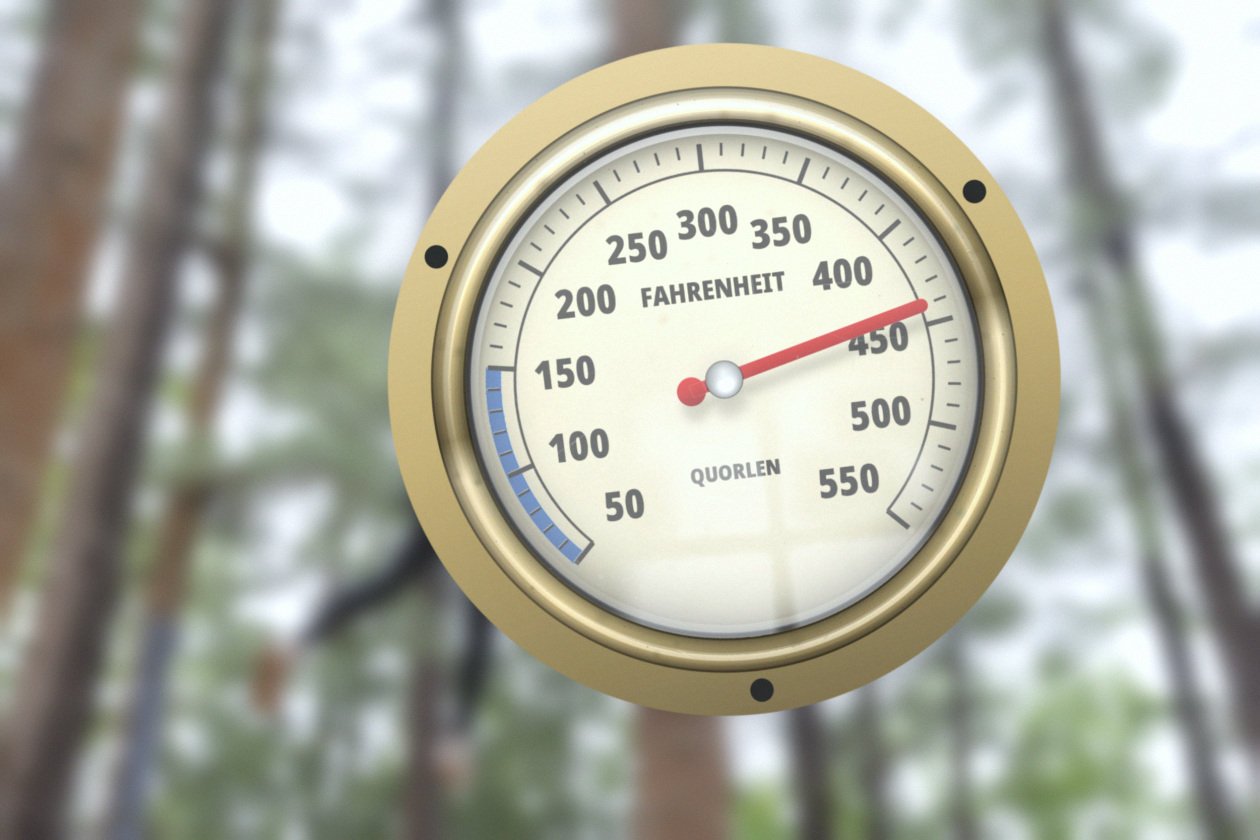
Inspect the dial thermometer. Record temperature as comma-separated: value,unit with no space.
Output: 440,°F
